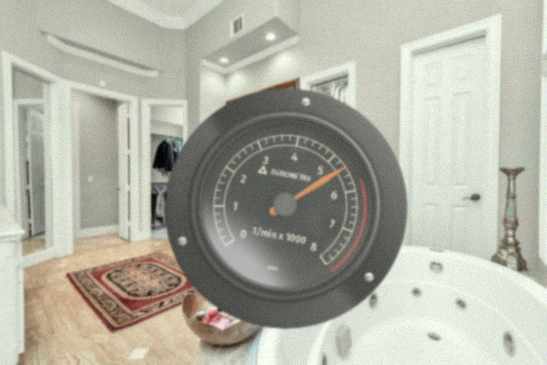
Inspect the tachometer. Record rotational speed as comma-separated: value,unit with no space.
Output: 5400,rpm
